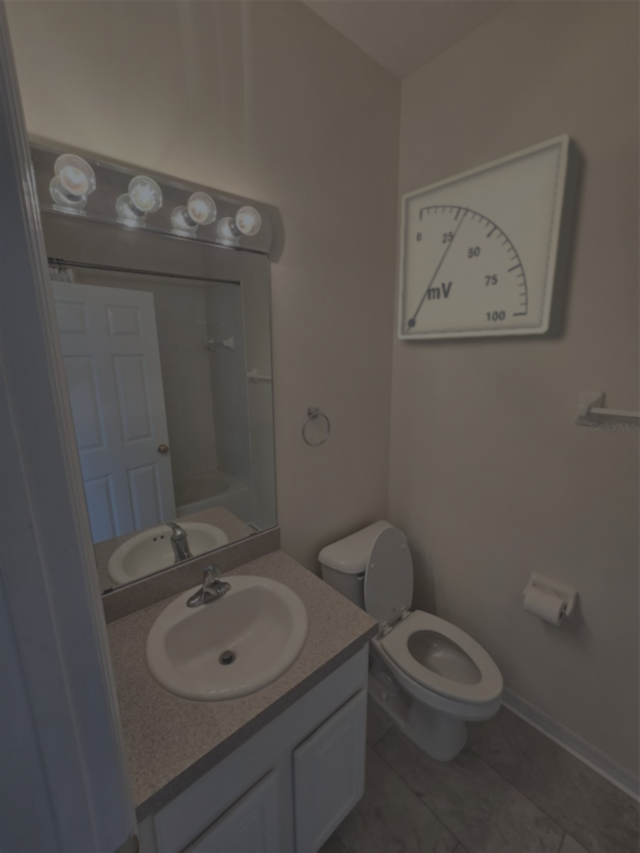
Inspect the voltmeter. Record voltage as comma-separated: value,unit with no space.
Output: 30,mV
